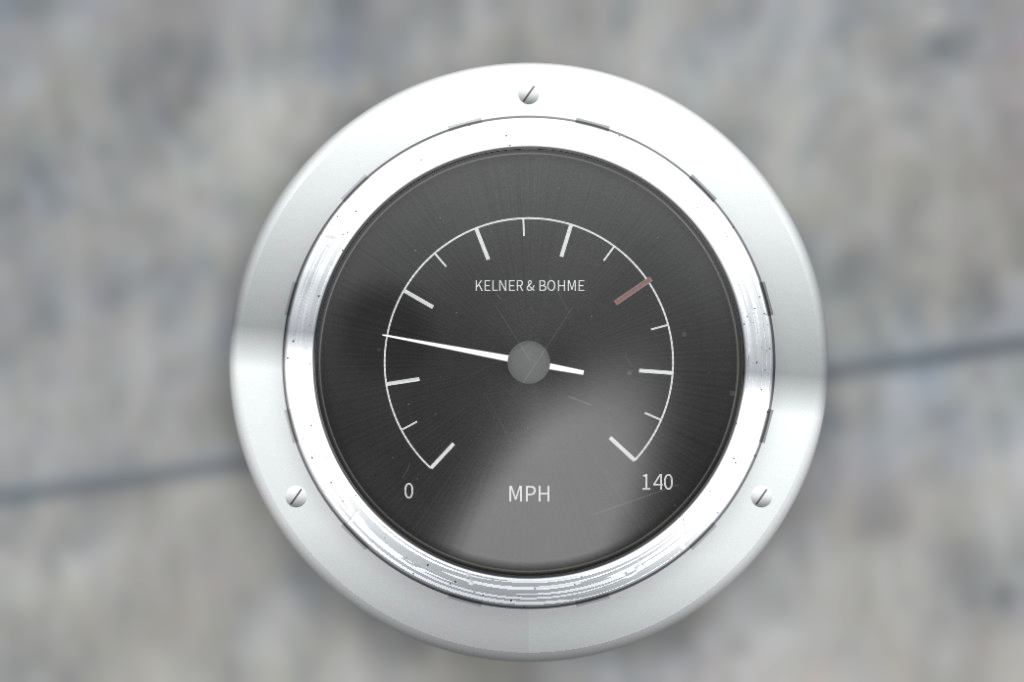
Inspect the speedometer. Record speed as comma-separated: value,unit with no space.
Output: 30,mph
